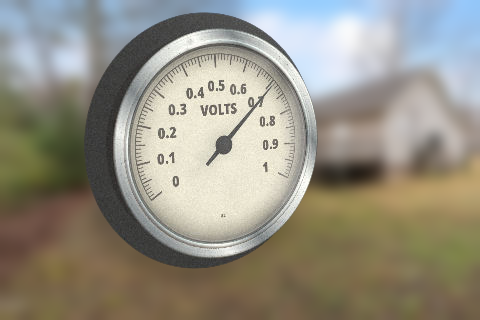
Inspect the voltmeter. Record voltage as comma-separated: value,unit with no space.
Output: 0.7,V
